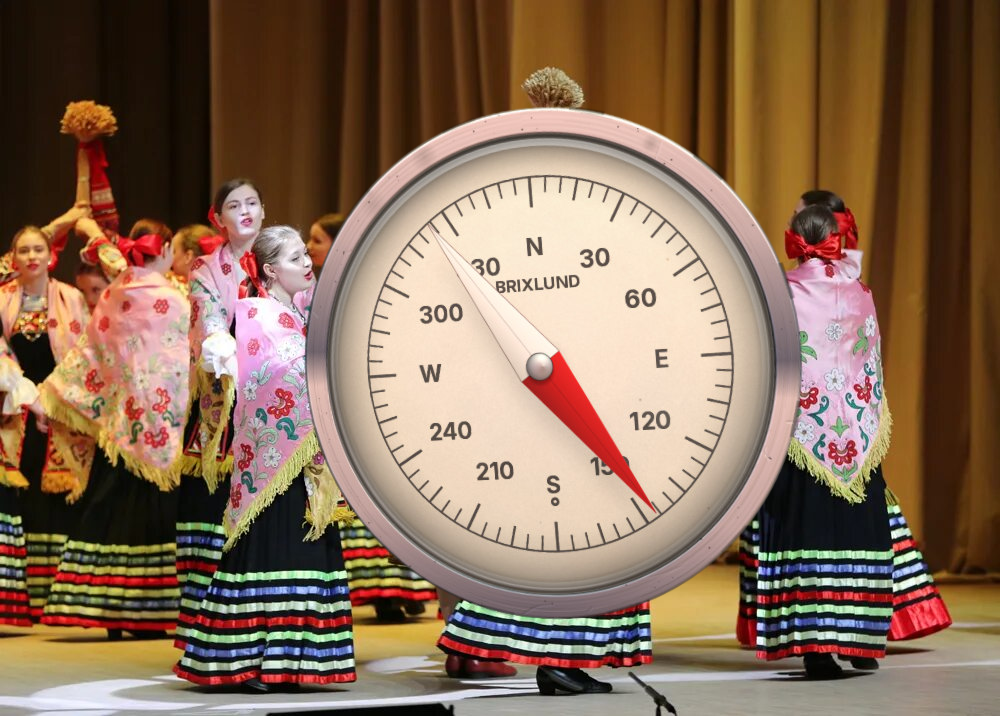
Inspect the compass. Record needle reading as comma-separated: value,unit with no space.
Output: 145,°
